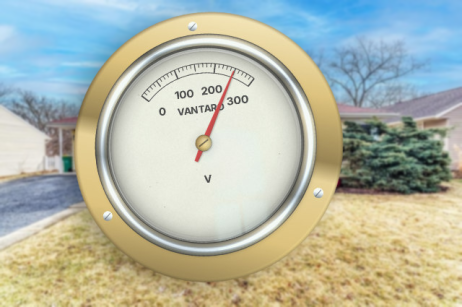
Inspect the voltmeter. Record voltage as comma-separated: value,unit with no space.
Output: 250,V
